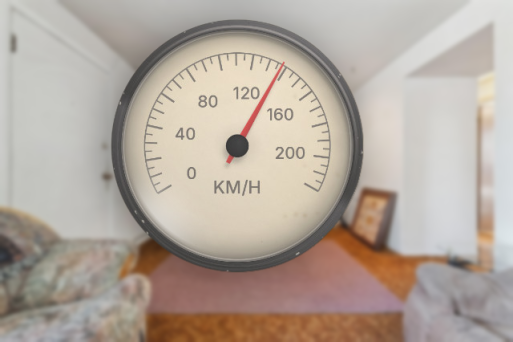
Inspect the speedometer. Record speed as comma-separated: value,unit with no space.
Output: 137.5,km/h
